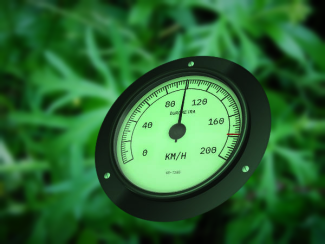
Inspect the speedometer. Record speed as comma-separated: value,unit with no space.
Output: 100,km/h
